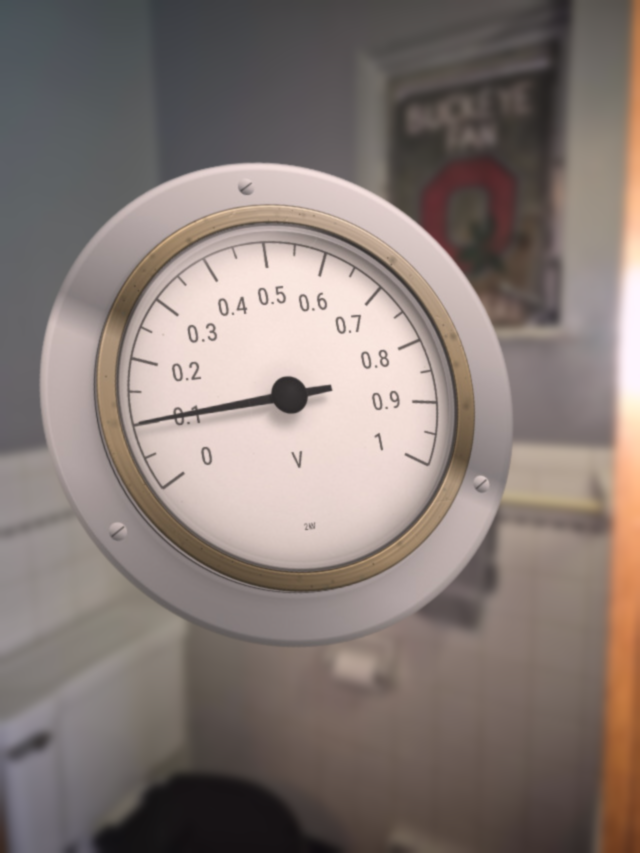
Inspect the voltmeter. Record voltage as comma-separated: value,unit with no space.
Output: 0.1,V
